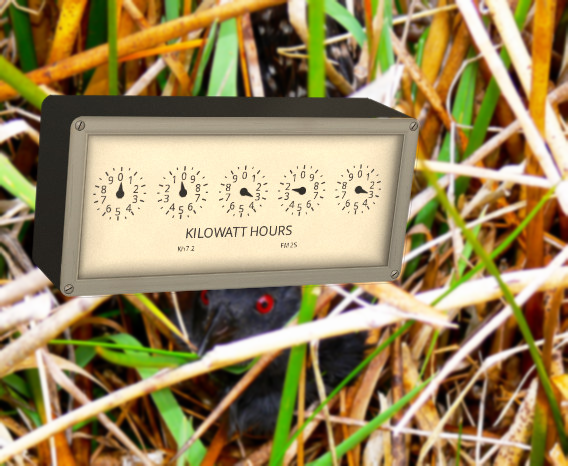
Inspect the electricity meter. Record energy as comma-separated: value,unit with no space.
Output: 323,kWh
